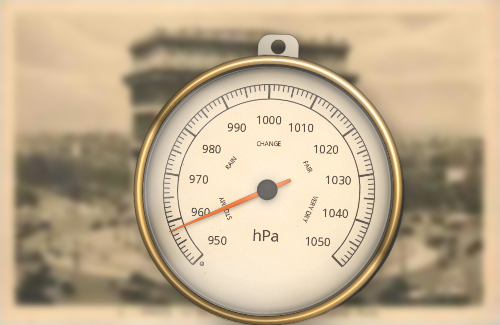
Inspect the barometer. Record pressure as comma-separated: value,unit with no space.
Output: 958,hPa
